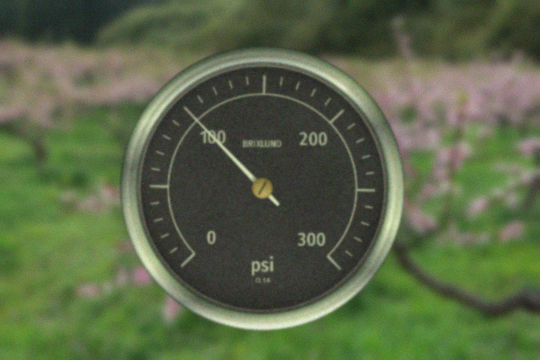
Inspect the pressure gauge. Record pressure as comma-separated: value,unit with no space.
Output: 100,psi
